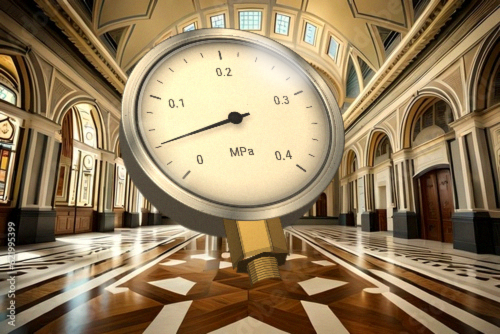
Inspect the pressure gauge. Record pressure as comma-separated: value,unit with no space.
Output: 0.04,MPa
